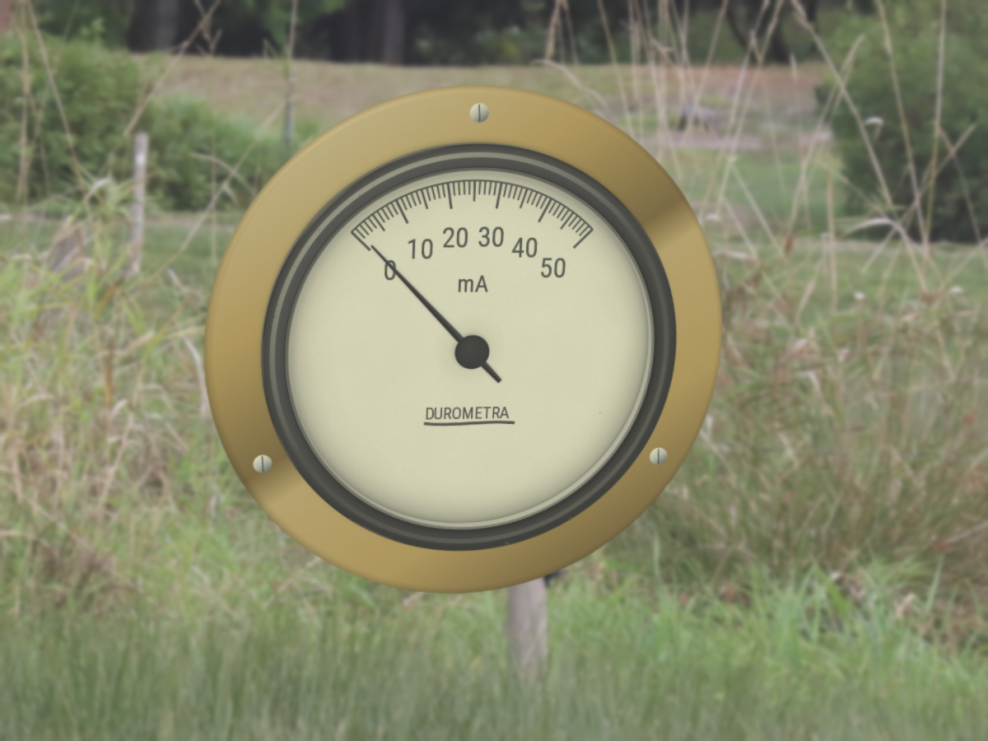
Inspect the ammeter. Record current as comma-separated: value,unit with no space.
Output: 1,mA
